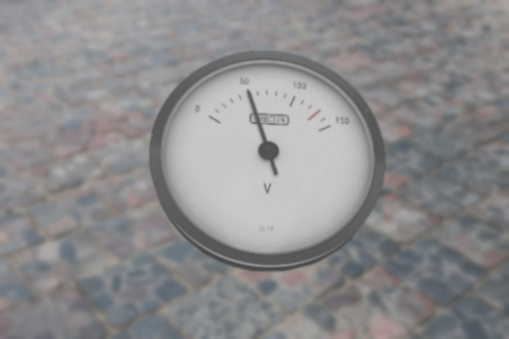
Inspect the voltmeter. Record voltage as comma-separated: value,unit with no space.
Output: 50,V
